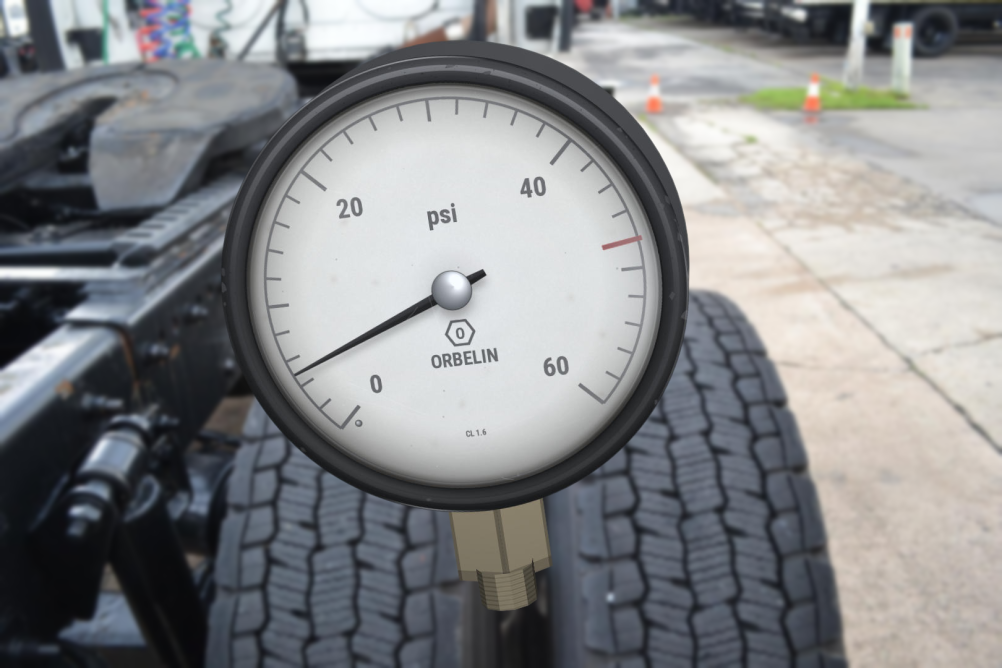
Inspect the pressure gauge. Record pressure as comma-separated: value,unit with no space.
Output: 5,psi
